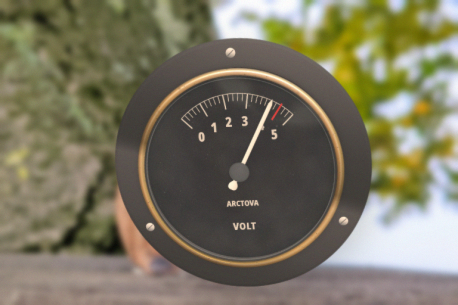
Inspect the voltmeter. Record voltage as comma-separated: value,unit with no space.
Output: 4,V
